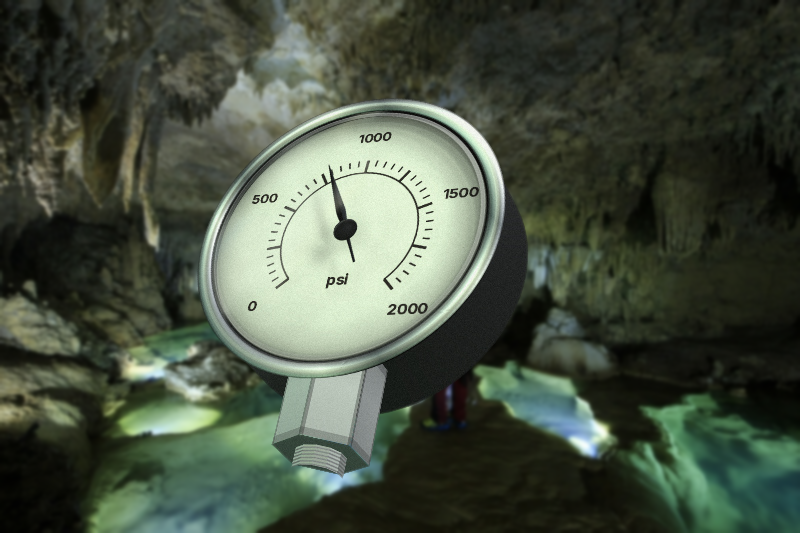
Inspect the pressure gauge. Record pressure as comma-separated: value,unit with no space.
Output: 800,psi
